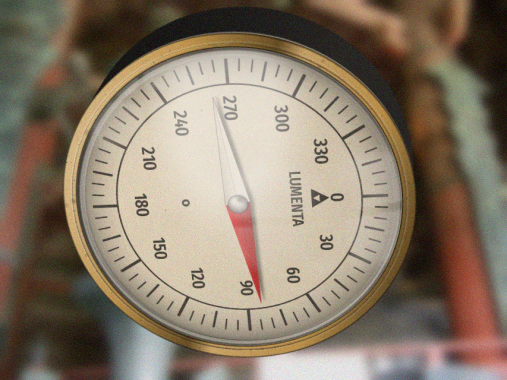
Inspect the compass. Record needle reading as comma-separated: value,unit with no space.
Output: 82.5,°
